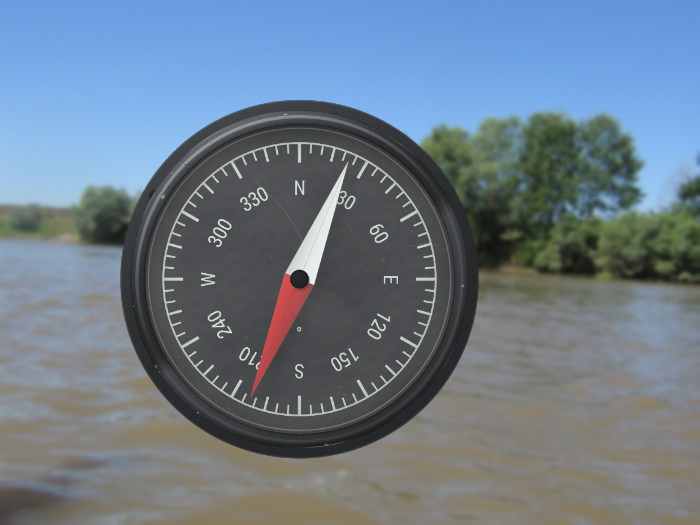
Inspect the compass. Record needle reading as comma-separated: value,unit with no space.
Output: 202.5,°
